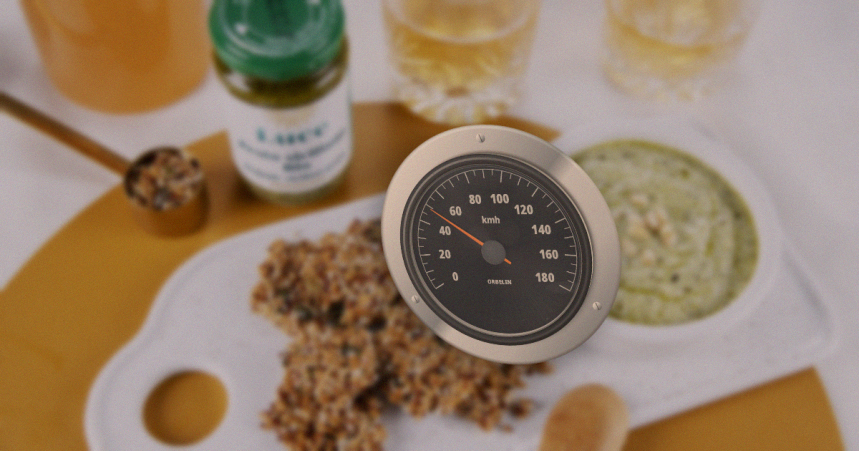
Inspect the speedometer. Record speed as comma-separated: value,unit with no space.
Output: 50,km/h
